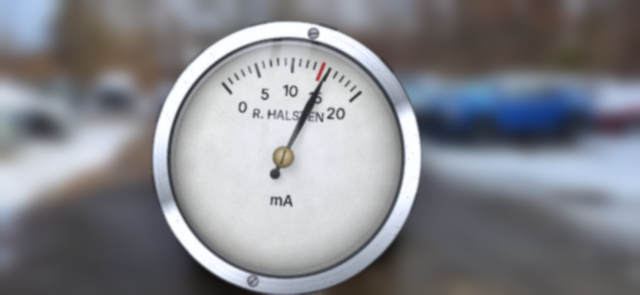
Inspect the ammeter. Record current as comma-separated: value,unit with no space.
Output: 15,mA
